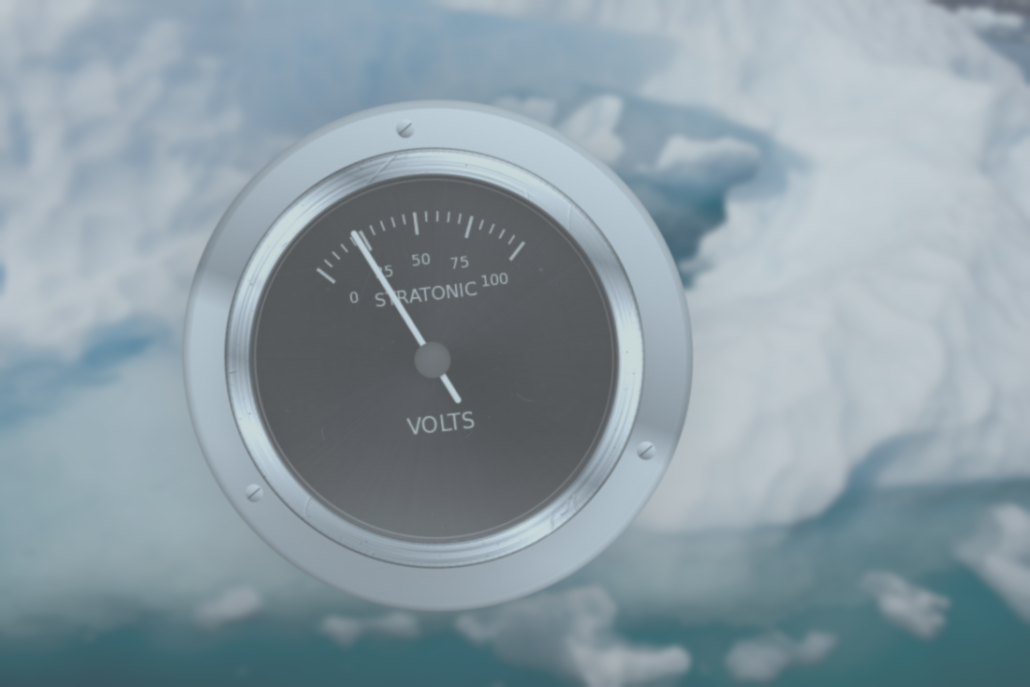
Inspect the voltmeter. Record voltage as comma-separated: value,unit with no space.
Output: 22.5,V
